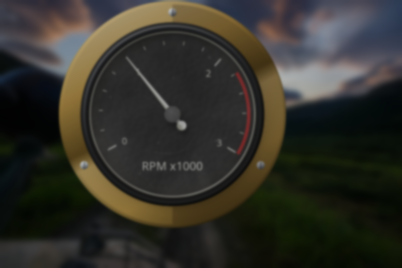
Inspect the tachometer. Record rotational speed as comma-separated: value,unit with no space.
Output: 1000,rpm
